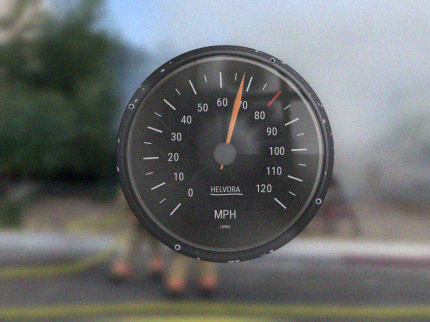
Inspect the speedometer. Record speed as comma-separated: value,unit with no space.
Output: 67.5,mph
